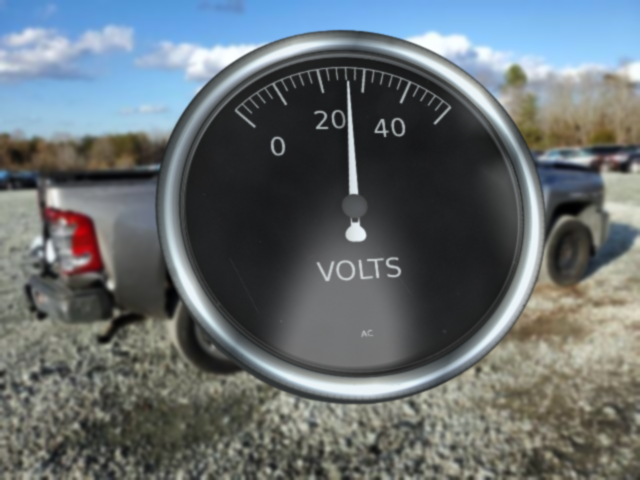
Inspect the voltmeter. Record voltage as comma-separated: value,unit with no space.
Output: 26,V
